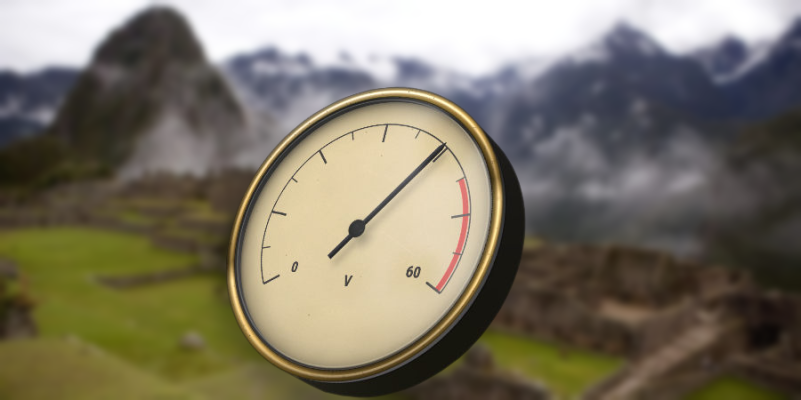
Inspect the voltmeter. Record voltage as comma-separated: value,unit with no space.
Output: 40,V
